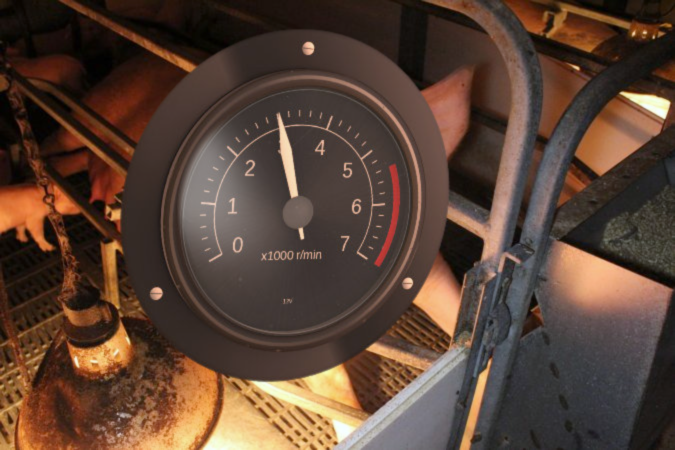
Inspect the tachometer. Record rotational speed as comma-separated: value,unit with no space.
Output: 3000,rpm
